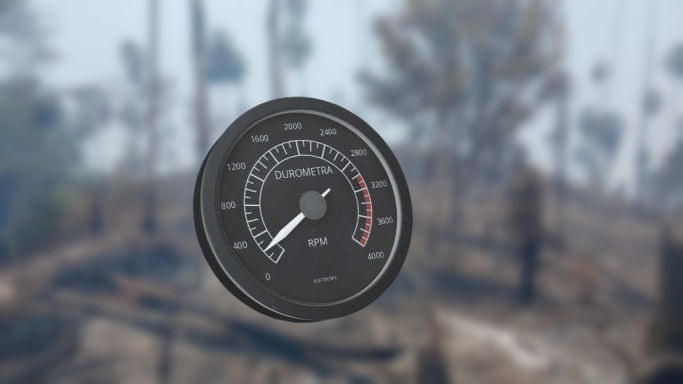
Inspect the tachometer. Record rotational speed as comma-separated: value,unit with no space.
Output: 200,rpm
